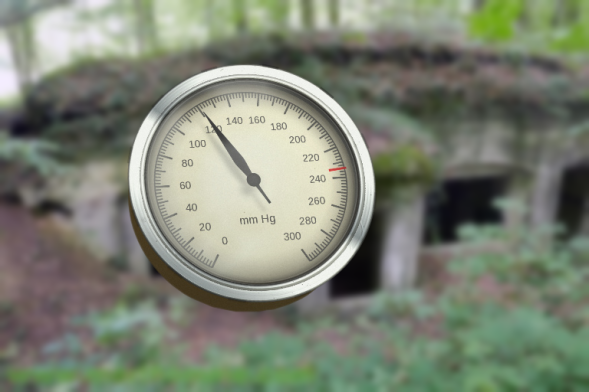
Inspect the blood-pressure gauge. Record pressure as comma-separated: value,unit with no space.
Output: 120,mmHg
